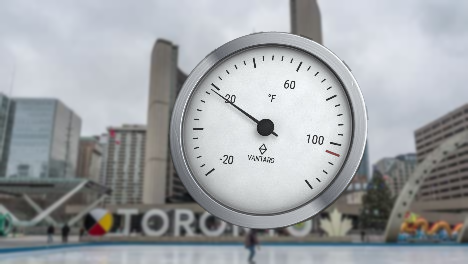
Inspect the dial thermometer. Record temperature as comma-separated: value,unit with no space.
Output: 18,°F
